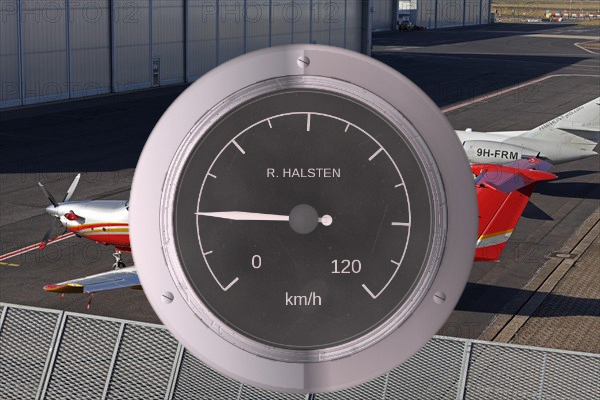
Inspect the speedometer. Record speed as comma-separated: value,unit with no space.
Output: 20,km/h
